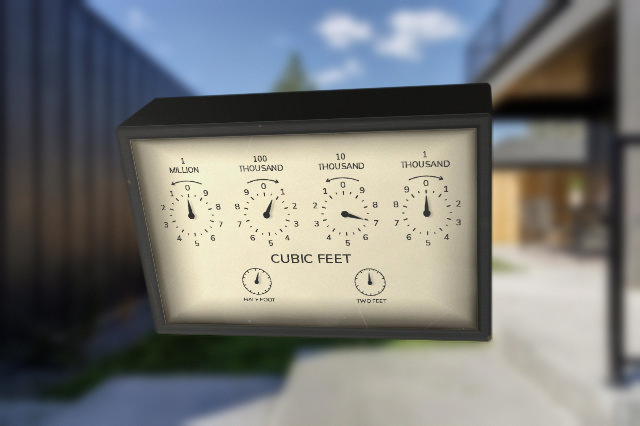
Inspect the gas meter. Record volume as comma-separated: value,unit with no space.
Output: 7000,ft³
